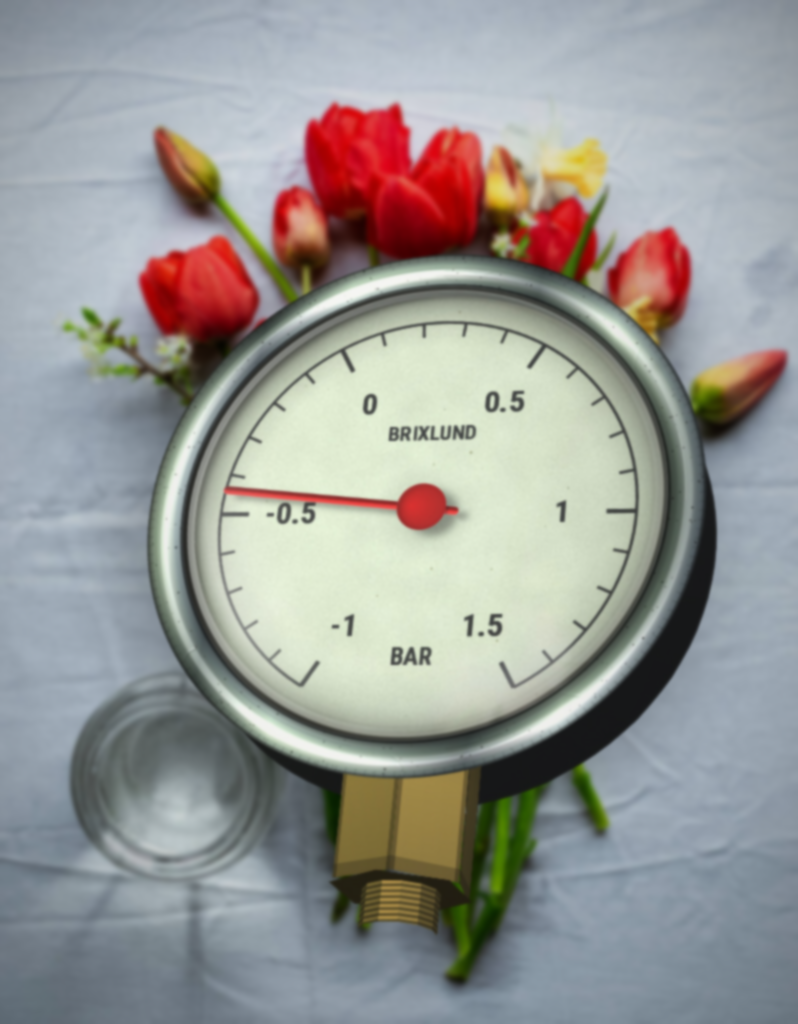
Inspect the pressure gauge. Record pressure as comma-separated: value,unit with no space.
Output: -0.45,bar
